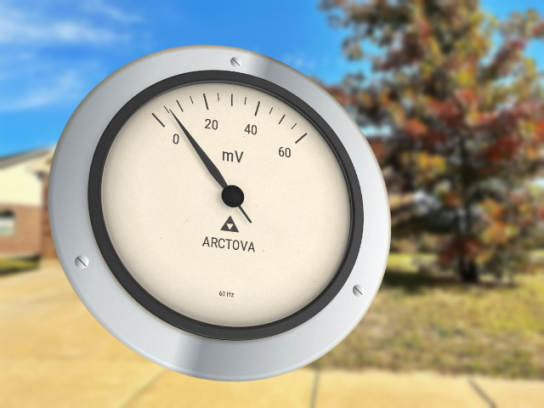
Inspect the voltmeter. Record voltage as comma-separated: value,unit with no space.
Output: 5,mV
